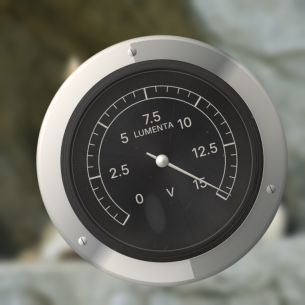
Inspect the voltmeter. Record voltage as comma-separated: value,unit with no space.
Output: 14.75,V
